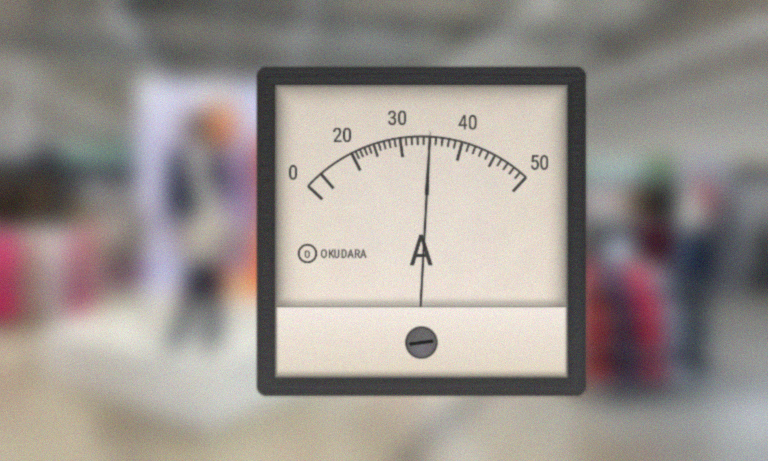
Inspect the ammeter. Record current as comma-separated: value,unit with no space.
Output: 35,A
